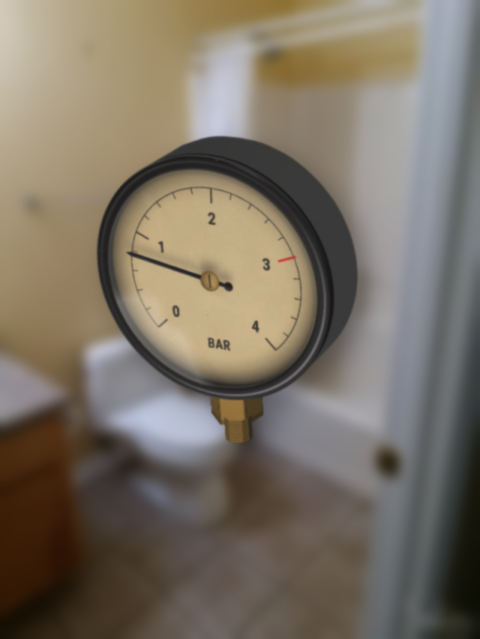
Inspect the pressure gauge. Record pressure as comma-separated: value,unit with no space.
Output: 0.8,bar
